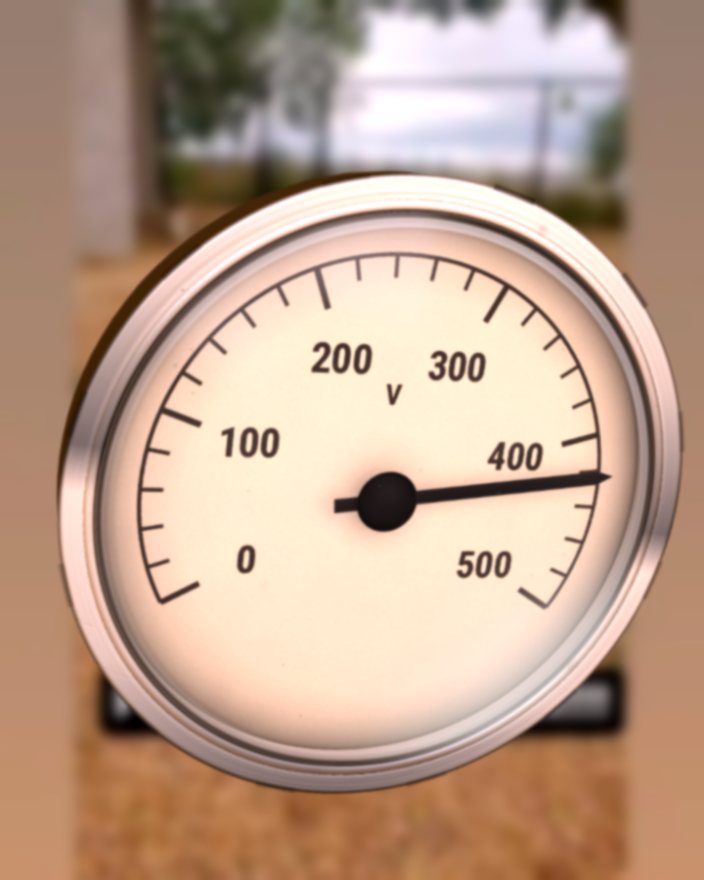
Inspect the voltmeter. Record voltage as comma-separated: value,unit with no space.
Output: 420,V
